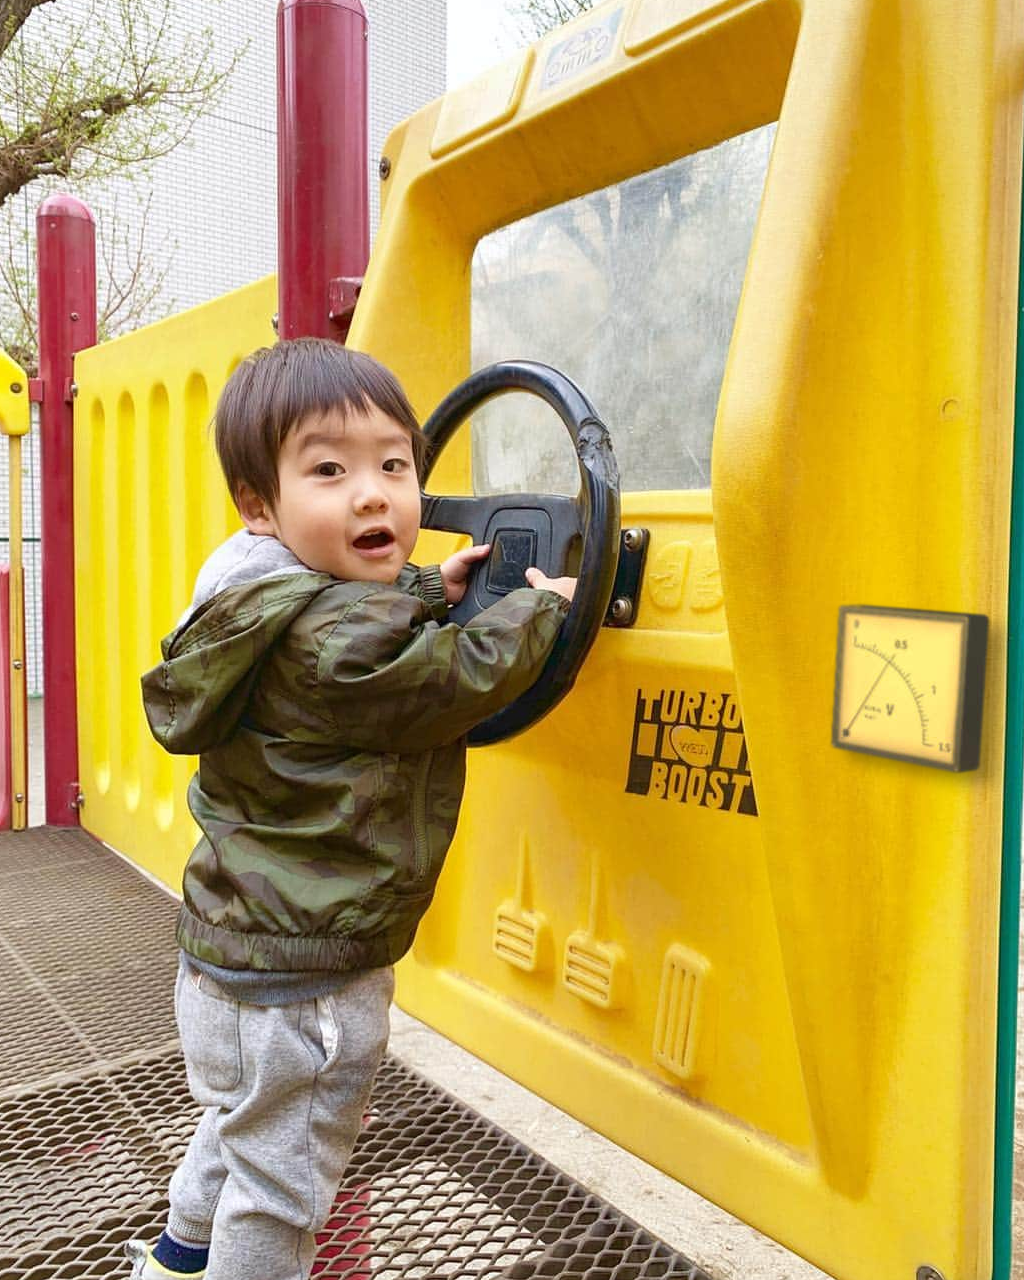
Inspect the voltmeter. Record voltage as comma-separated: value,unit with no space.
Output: 0.5,V
